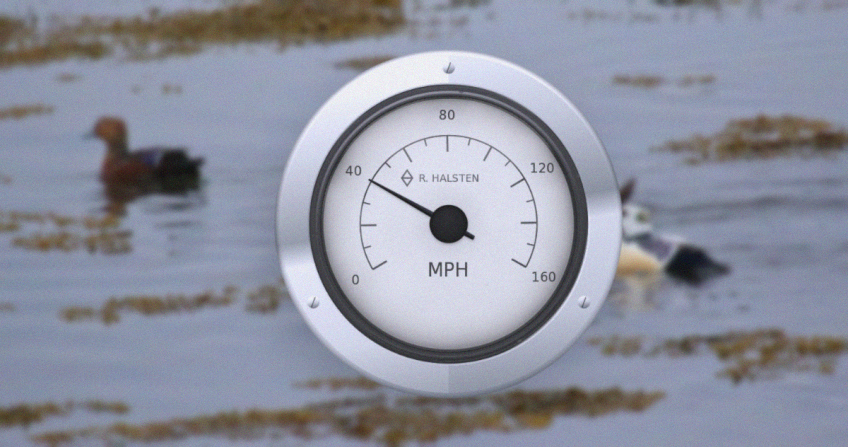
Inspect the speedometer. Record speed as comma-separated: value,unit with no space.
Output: 40,mph
